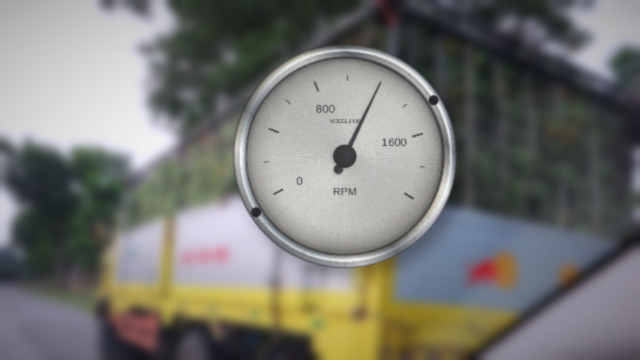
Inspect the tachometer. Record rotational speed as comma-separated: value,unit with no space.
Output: 1200,rpm
